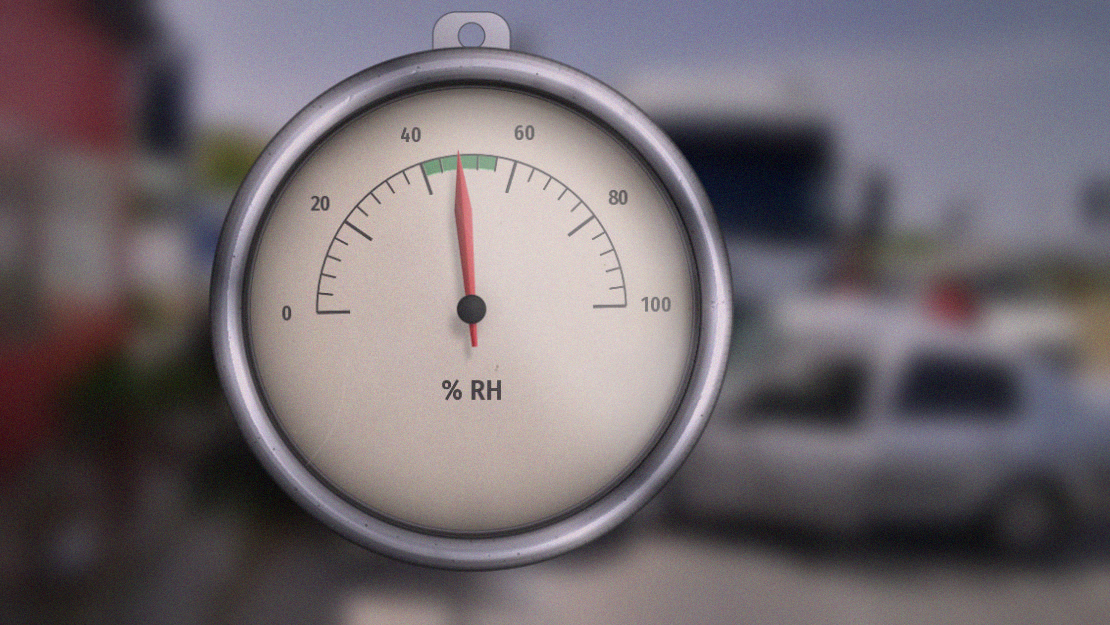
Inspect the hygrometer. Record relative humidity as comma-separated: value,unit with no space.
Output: 48,%
